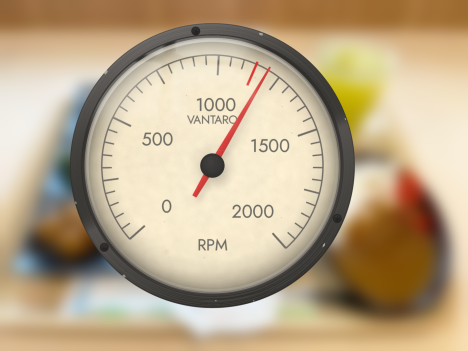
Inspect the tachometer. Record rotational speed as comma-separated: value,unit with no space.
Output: 1200,rpm
